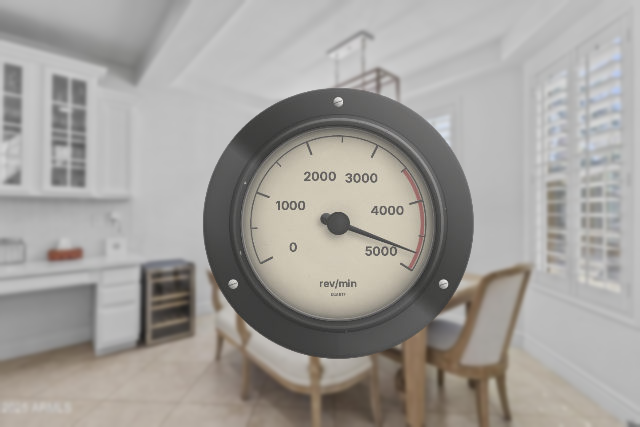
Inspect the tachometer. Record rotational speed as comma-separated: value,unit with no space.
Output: 4750,rpm
